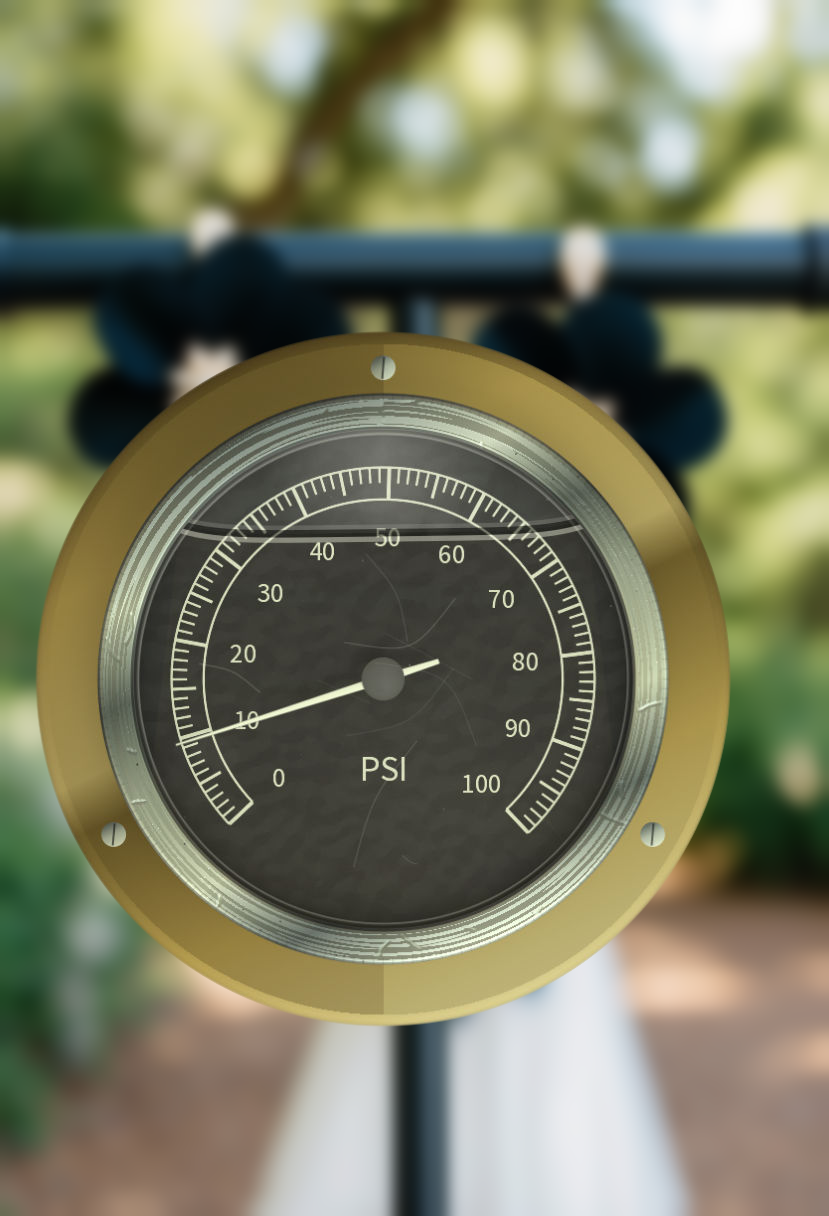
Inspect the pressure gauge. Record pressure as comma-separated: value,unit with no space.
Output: 9.5,psi
